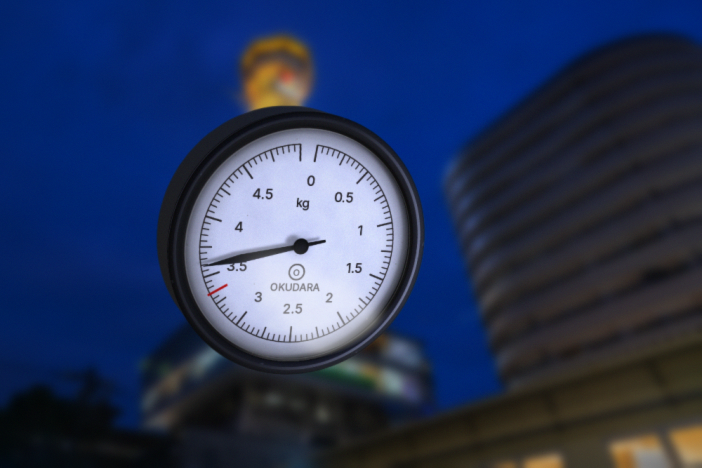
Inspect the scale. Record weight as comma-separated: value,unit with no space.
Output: 3.6,kg
